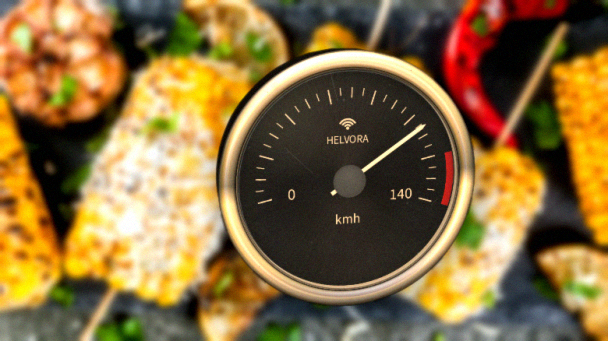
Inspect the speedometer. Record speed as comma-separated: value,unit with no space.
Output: 105,km/h
